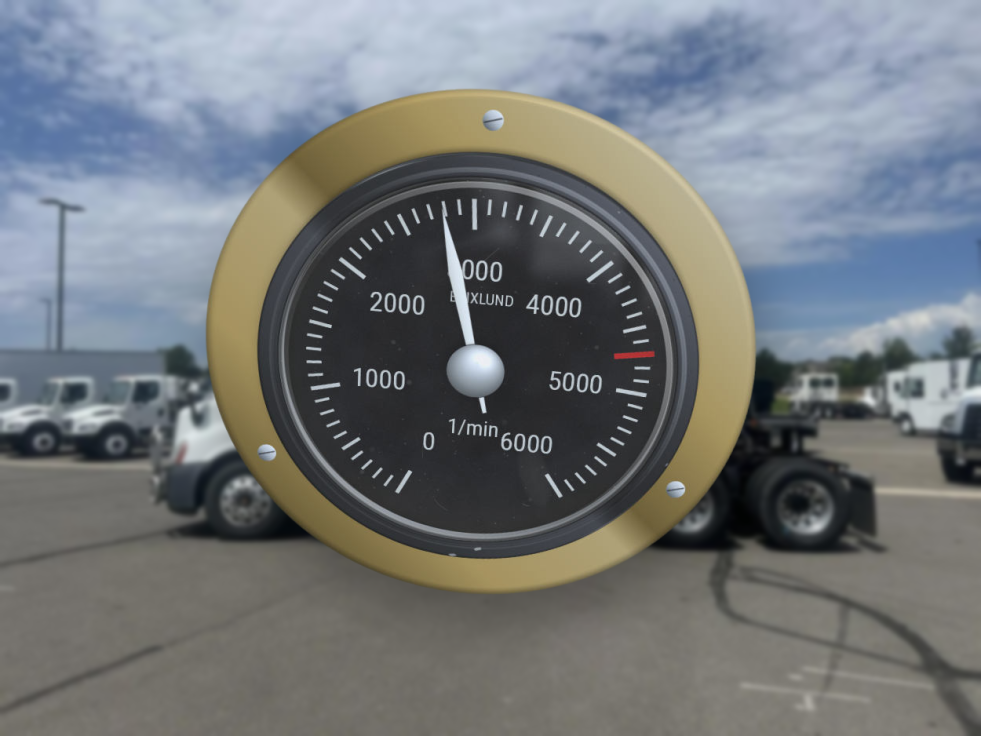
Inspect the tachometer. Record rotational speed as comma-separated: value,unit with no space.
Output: 2800,rpm
